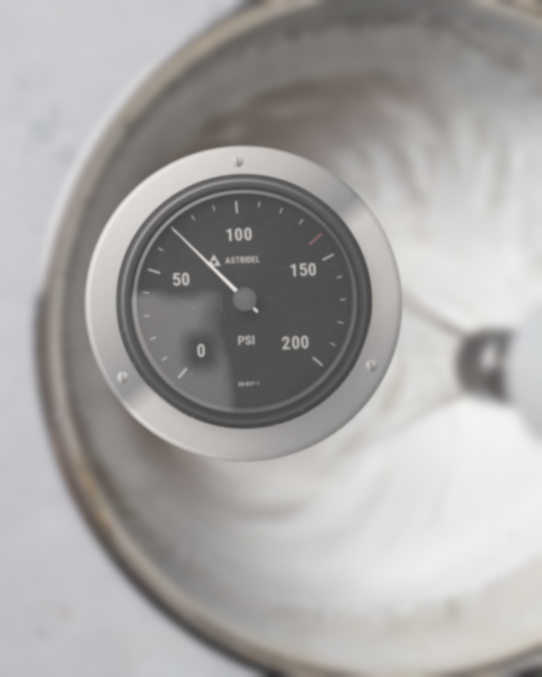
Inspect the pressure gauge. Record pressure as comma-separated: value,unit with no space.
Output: 70,psi
